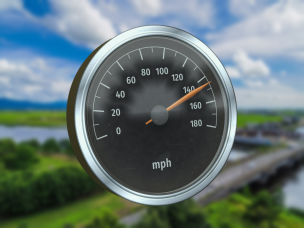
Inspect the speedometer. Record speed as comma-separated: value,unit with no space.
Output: 145,mph
